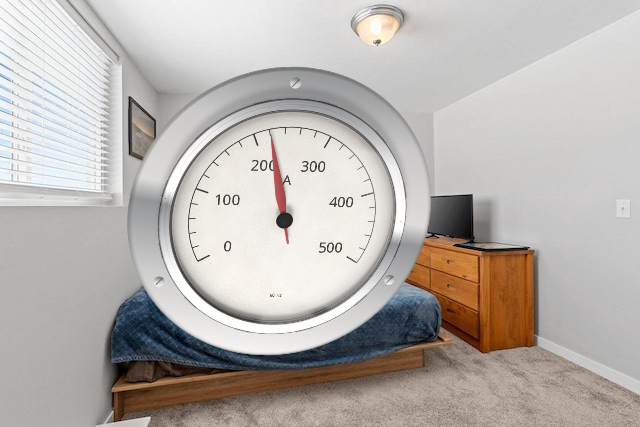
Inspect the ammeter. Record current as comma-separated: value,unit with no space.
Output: 220,A
